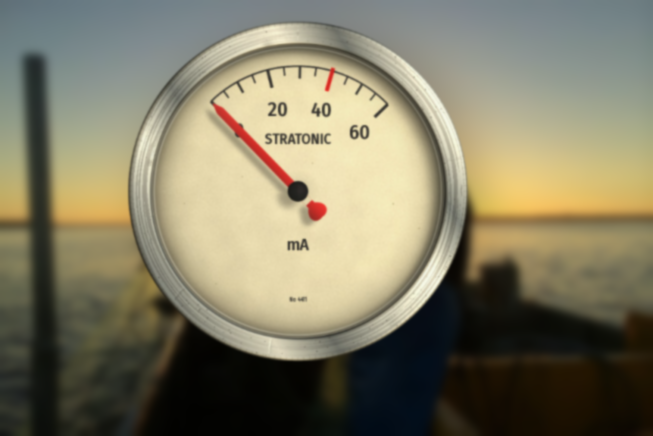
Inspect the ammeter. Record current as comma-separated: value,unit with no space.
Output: 0,mA
